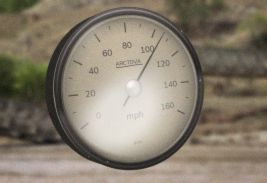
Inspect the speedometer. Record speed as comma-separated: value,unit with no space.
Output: 105,mph
